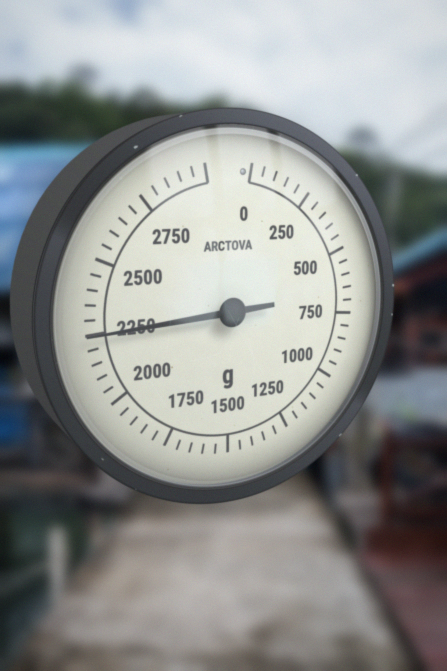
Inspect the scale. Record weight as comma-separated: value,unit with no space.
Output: 2250,g
